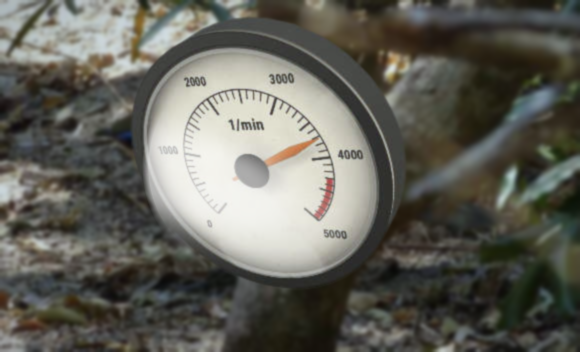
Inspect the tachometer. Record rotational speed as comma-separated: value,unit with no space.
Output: 3700,rpm
